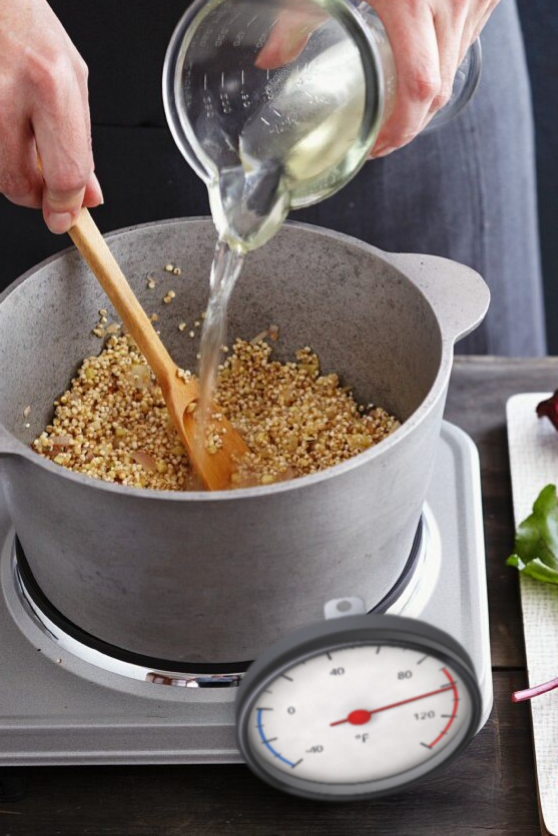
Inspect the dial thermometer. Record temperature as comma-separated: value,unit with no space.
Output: 100,°F
